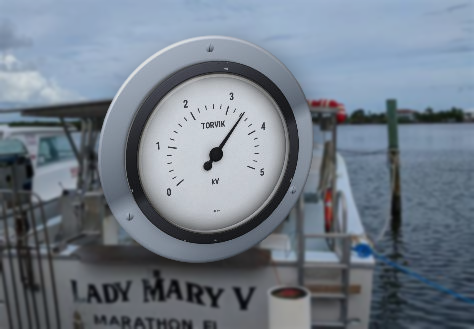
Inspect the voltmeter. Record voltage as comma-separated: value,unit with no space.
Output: 3.4,kV
